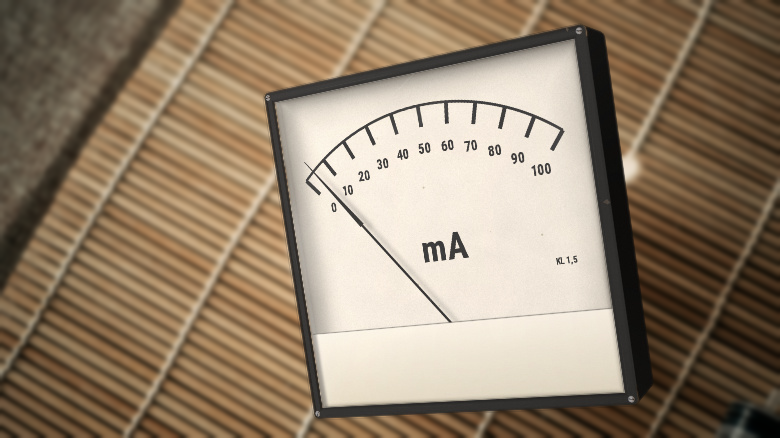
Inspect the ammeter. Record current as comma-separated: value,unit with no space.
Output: 5,mA
